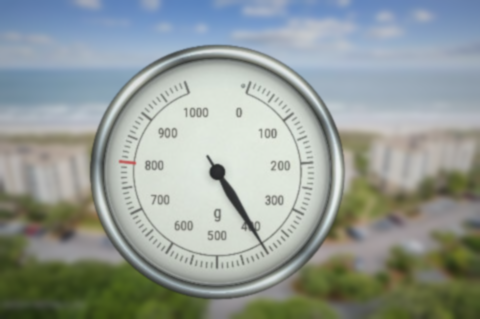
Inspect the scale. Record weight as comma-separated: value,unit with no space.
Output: 400,g
